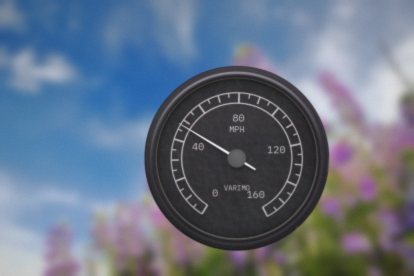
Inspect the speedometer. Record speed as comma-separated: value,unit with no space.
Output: 47.5,mph
